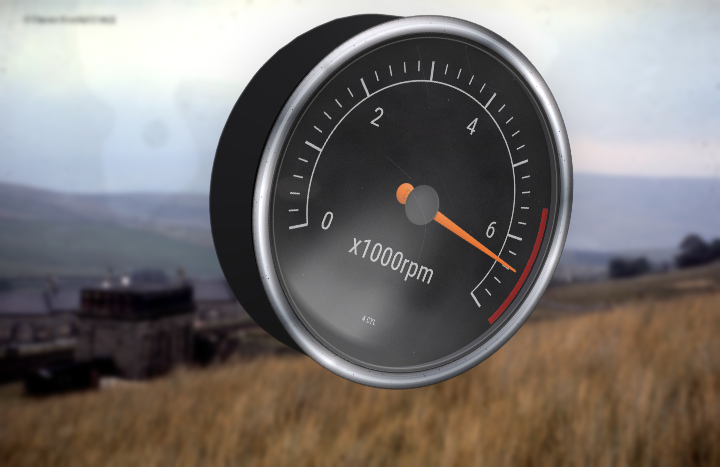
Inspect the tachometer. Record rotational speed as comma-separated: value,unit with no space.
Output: 6400,rpm
